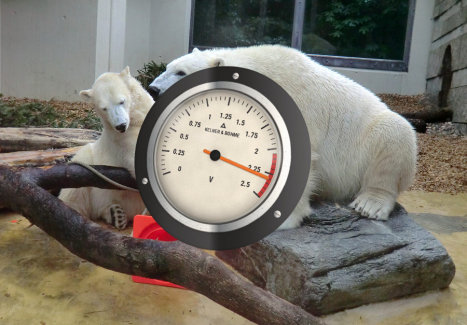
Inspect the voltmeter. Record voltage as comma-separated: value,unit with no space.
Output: 2.3,V
